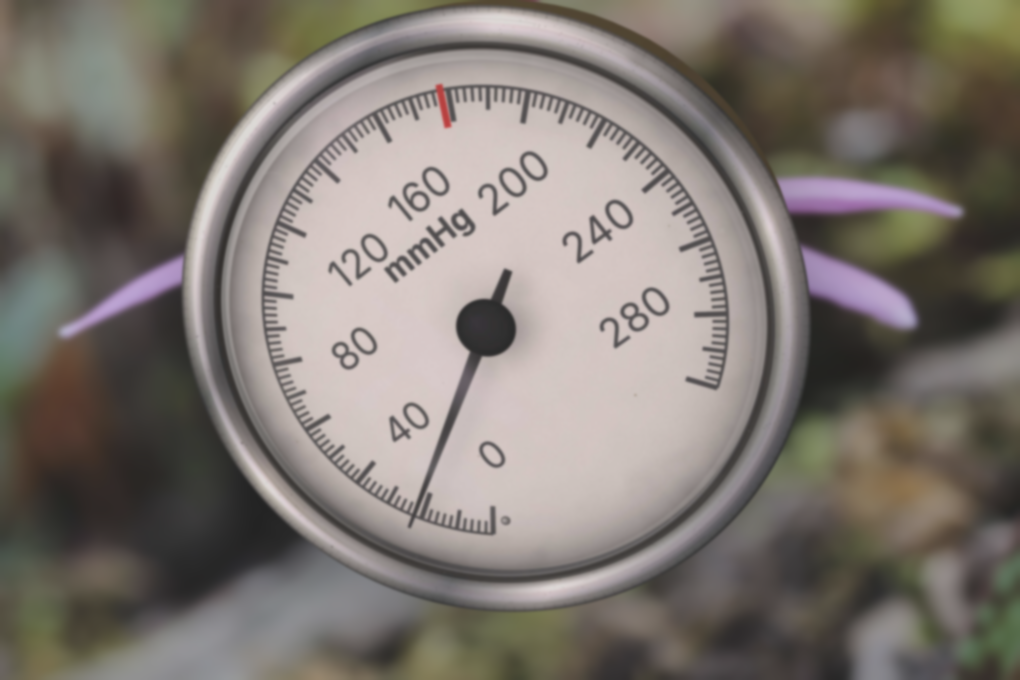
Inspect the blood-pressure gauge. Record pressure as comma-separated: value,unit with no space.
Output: 22,mmHg
